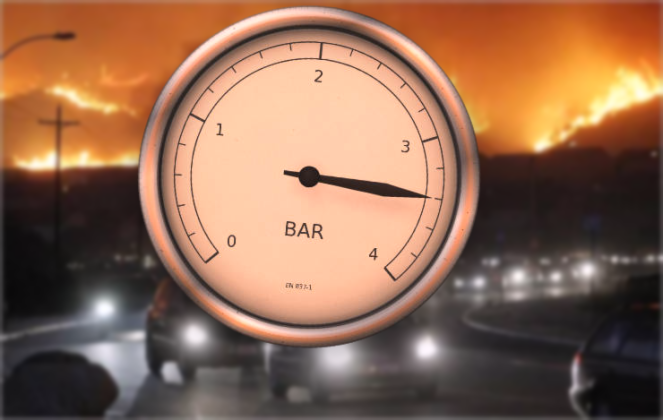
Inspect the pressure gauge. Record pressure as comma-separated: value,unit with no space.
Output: 3.4,bar
